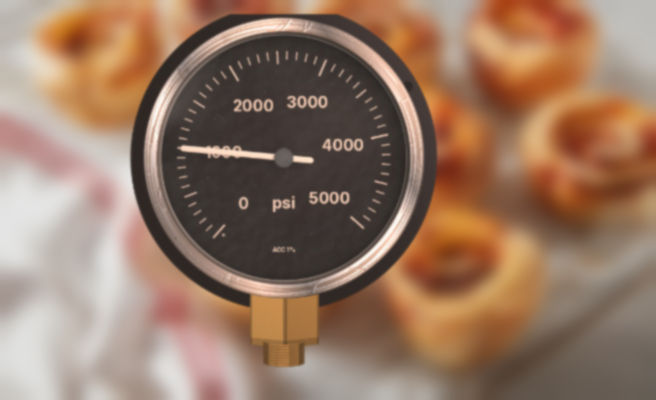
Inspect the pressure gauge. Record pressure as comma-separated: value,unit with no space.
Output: 1000,psi
